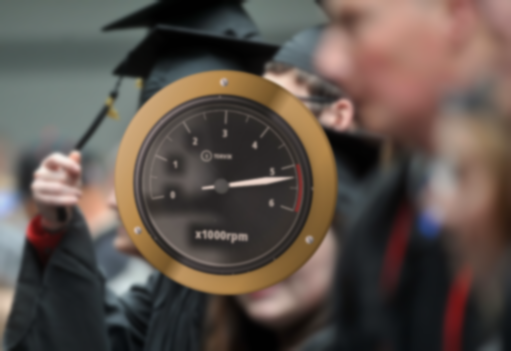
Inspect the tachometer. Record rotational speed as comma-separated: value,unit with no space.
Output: 5250,rpm
